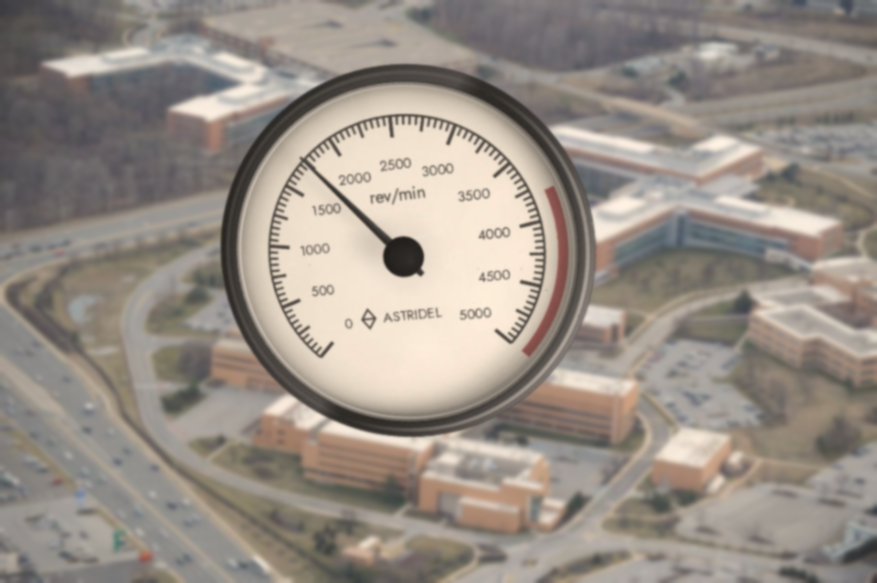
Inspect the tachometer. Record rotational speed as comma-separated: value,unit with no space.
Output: 1750,rpm
